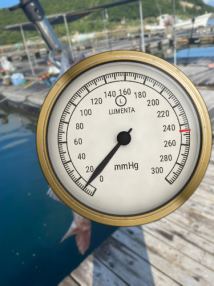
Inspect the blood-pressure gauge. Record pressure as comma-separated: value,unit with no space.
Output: 10,mmHg
